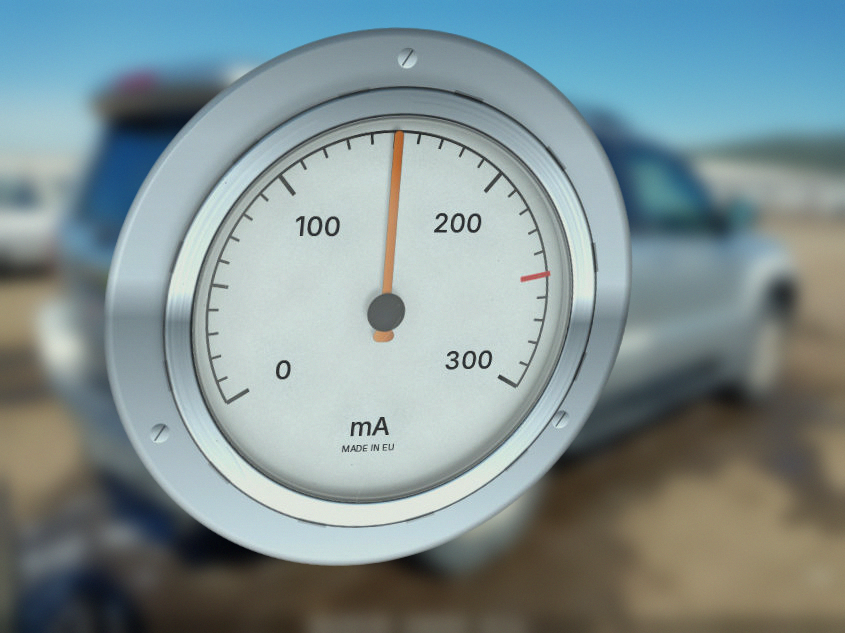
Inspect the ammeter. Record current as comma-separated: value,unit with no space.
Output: 150,mA
